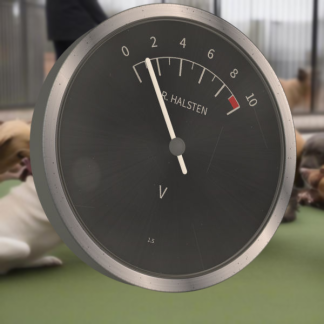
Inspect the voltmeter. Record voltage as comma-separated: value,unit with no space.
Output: 1,V
